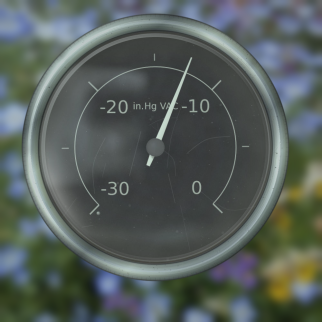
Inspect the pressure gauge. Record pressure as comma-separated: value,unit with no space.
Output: -12.5,inHg
